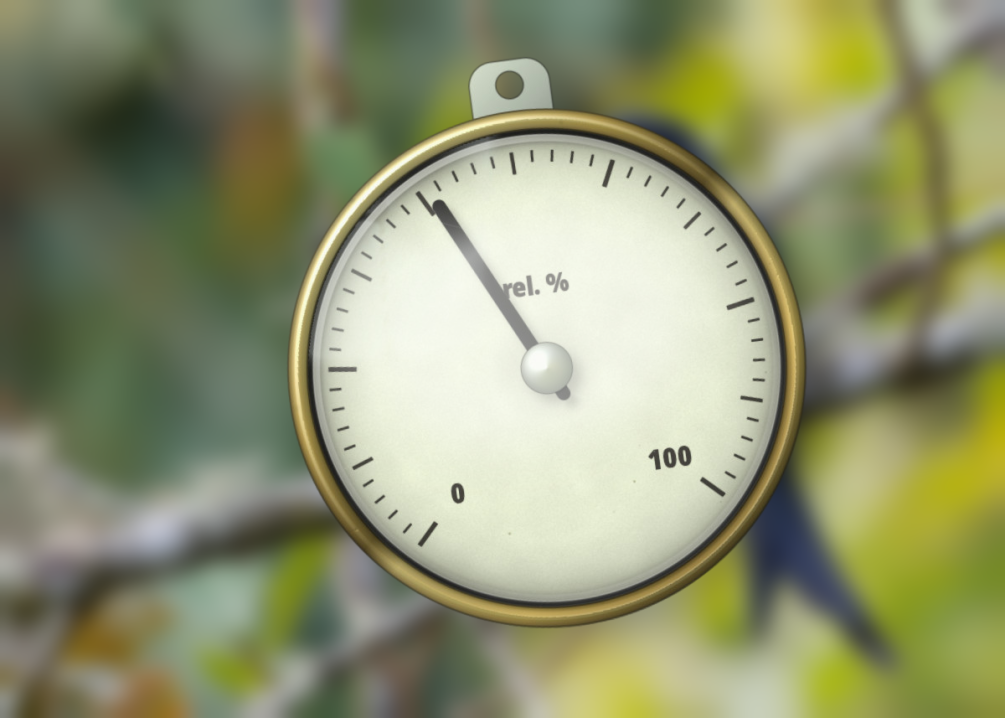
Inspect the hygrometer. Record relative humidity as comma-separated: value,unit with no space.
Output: 41,%
